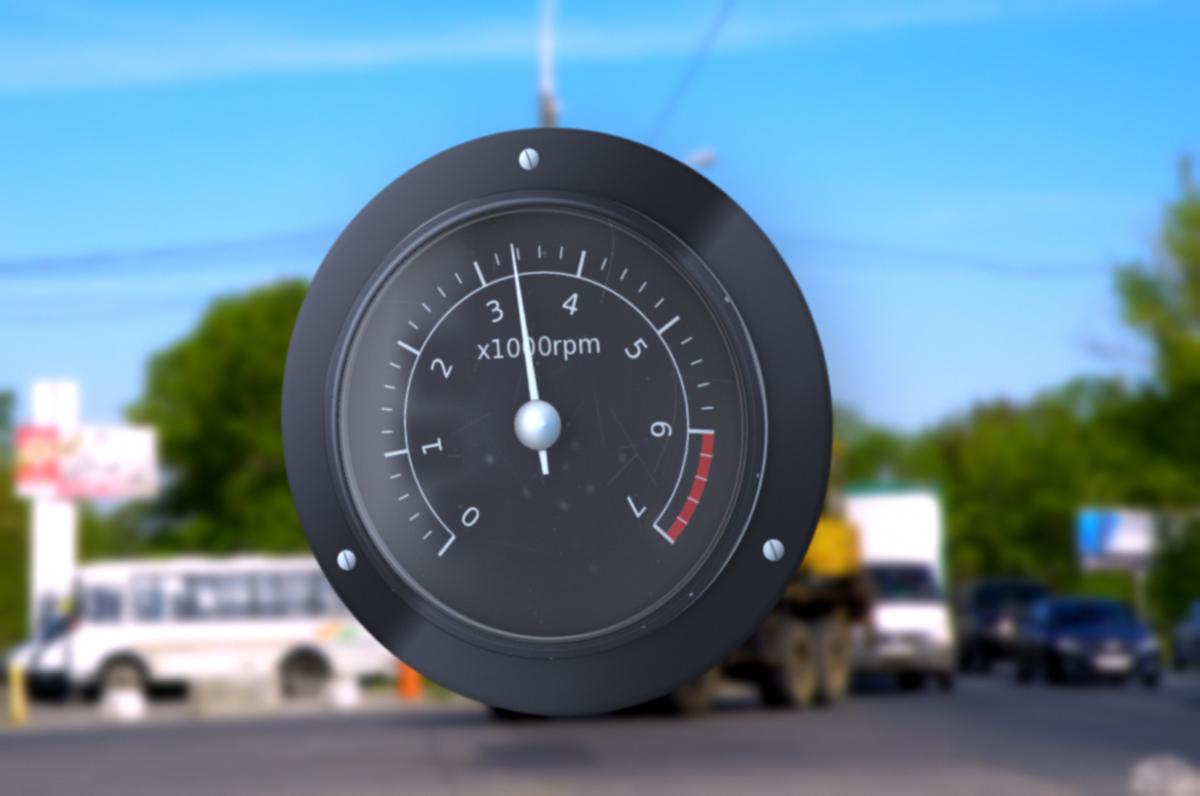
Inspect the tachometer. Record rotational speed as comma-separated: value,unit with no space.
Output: 3400,rpm
